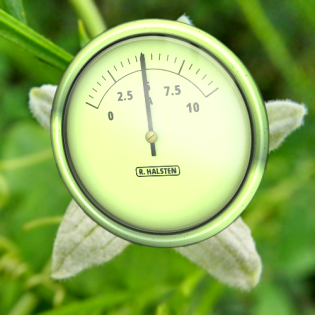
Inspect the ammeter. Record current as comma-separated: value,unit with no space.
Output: 5,A
